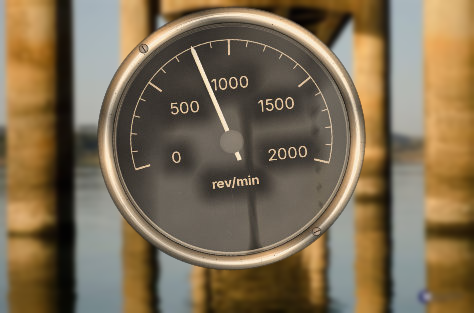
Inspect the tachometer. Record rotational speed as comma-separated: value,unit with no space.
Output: 800,rpm
